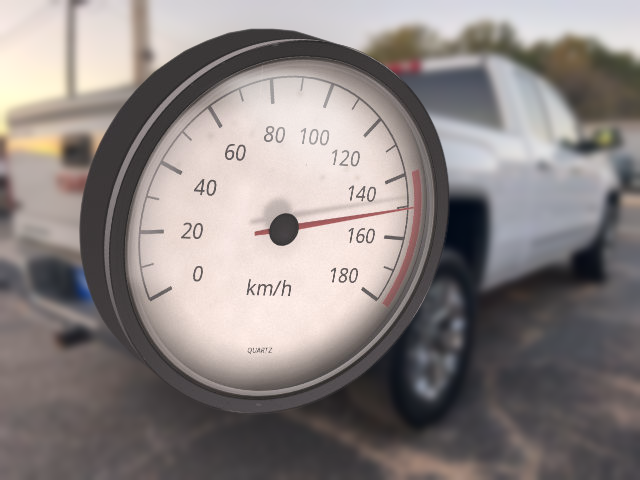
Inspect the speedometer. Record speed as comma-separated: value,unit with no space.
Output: 150,km/h
